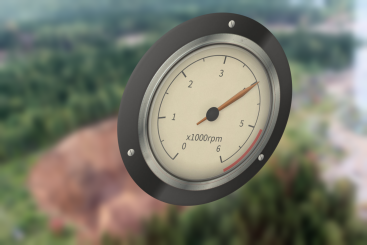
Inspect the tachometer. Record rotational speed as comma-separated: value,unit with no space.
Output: 4000,rpm
